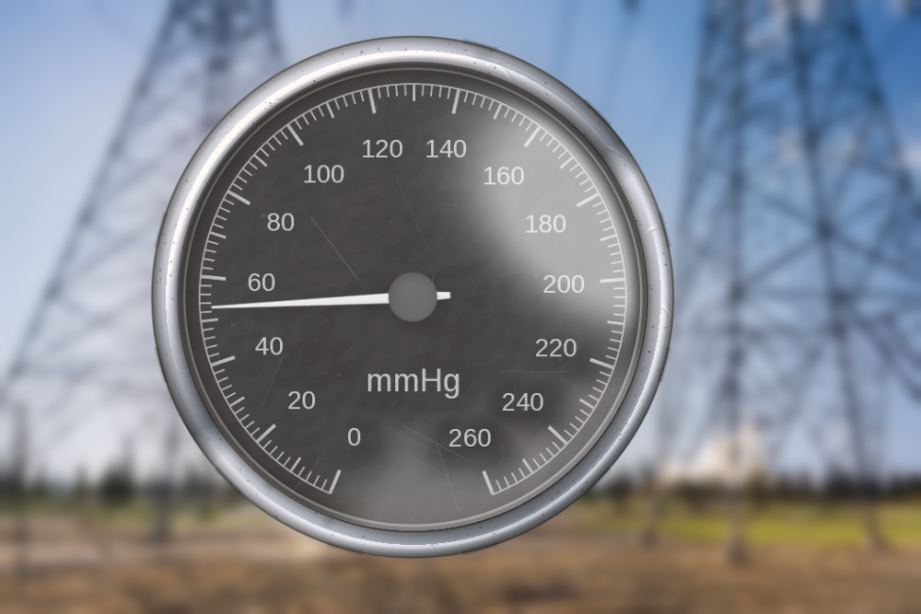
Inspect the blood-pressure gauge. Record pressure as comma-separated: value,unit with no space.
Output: 53,mmHg
